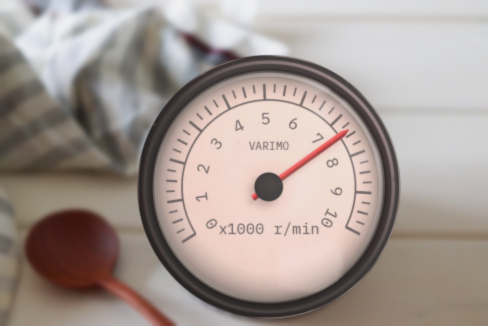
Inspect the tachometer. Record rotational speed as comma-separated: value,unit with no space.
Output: 7375,rpm
